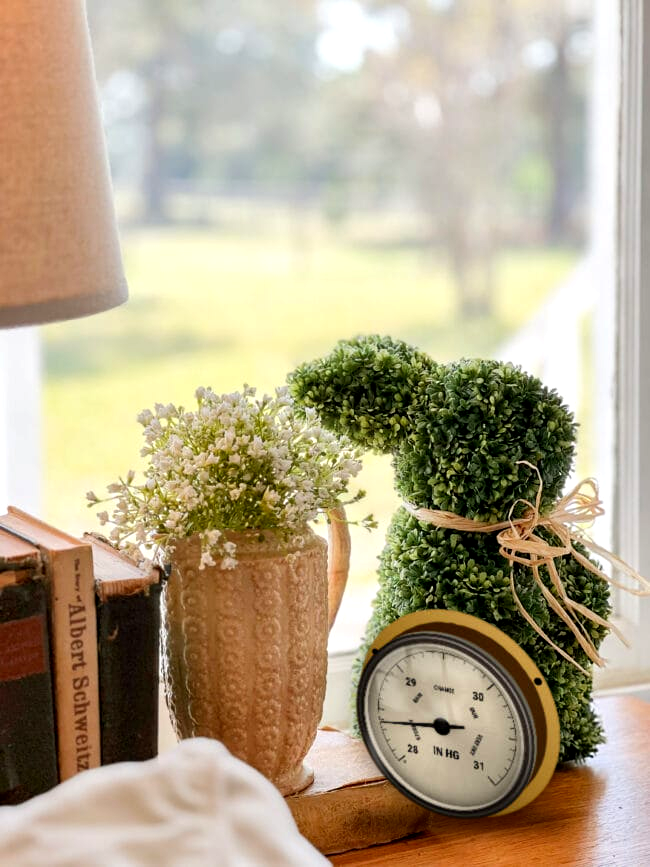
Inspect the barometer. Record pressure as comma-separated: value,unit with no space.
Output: 28.4,inHg
